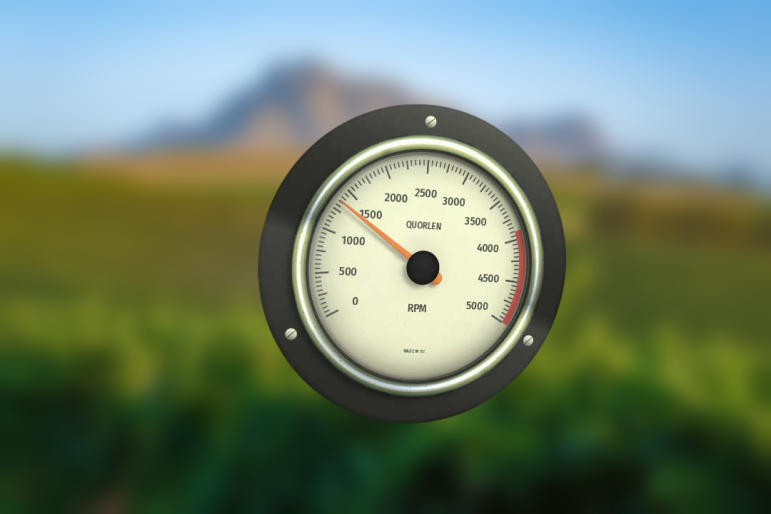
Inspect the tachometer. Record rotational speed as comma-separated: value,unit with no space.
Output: 1350,rpm
